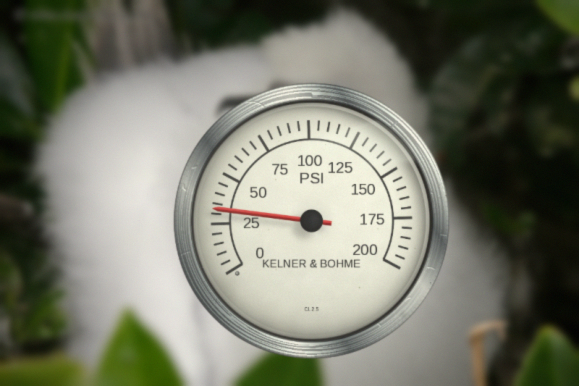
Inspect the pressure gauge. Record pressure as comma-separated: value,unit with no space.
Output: 32.5,psi
